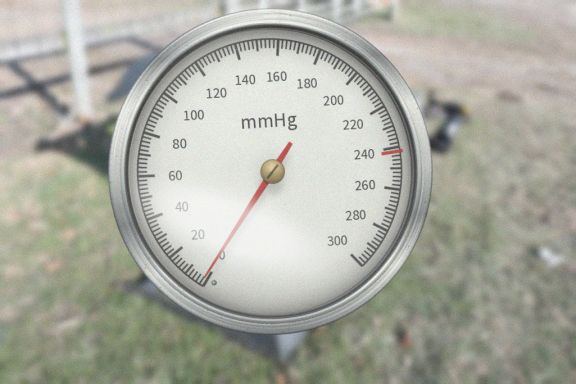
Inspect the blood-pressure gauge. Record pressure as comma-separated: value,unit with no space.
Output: 2,mmHg
